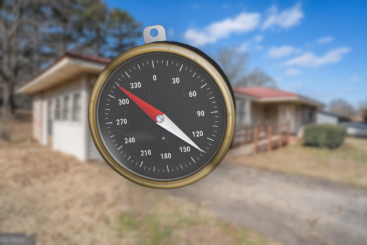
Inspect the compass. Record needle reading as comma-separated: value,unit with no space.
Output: 315,°
